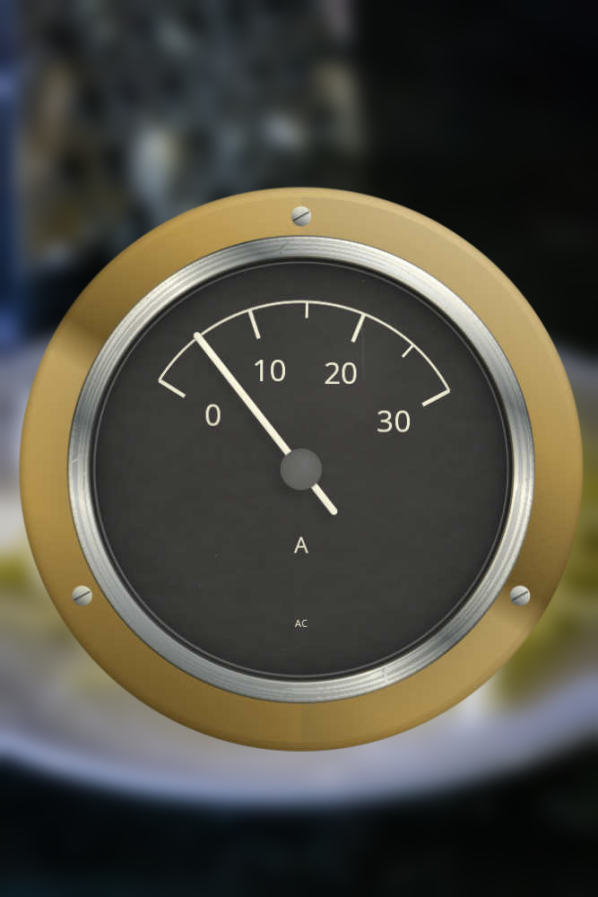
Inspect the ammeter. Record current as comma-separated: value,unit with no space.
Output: 5,A
